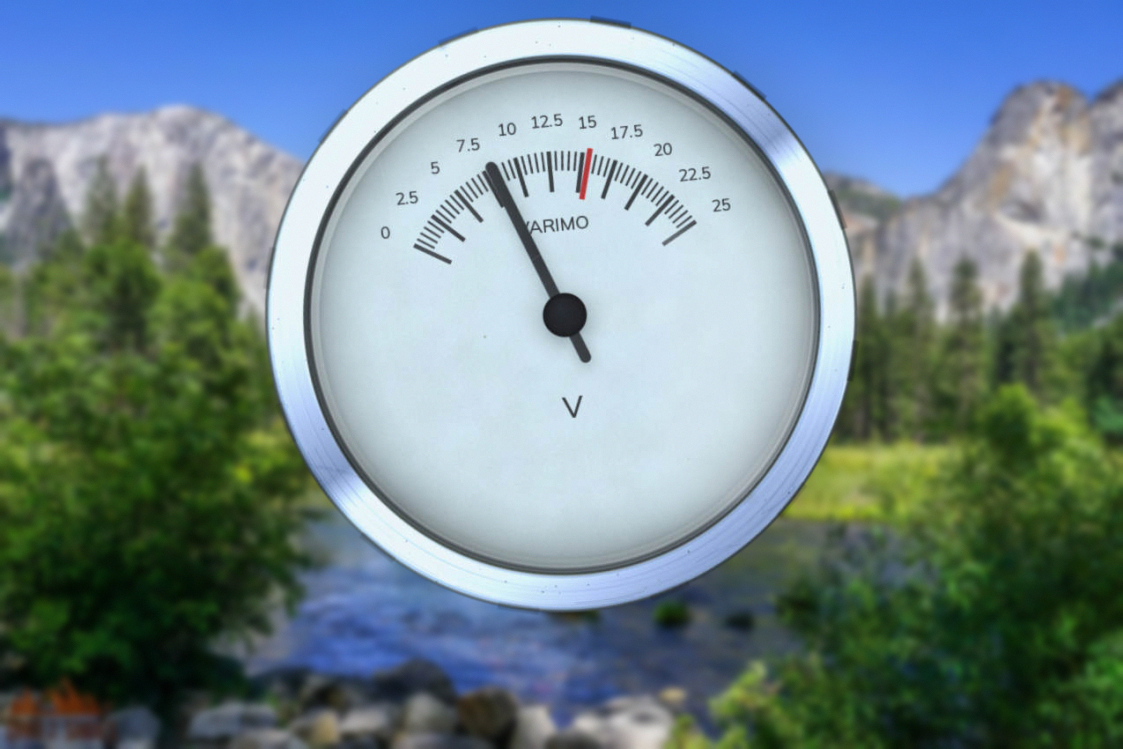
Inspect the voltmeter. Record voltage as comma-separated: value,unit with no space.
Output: 8,V
